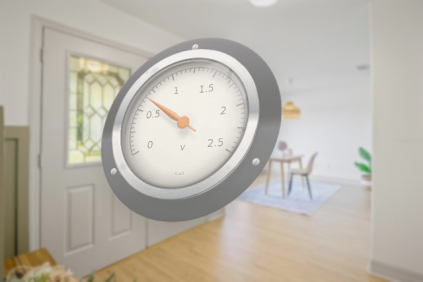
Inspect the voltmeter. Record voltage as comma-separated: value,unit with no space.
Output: 0.65,V
